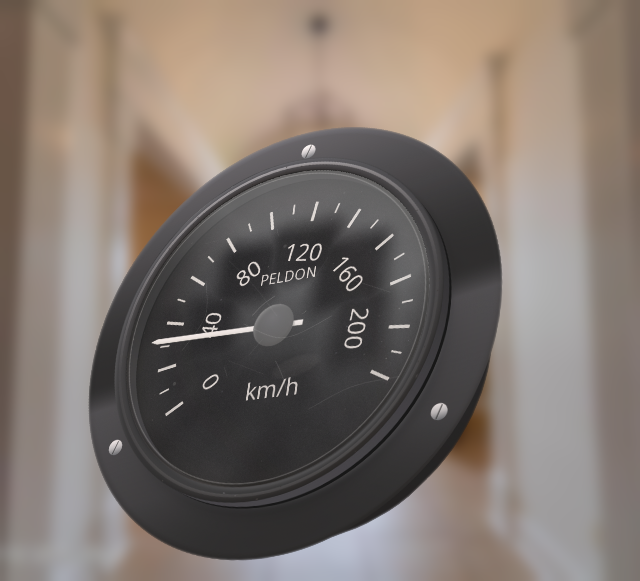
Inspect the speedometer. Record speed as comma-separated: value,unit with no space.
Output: 30,km/h
